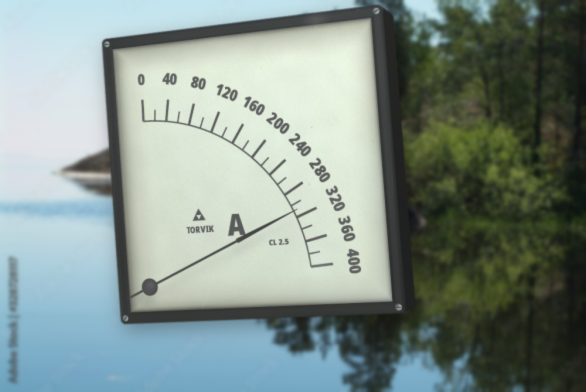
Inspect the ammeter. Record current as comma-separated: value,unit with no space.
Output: 310,A
